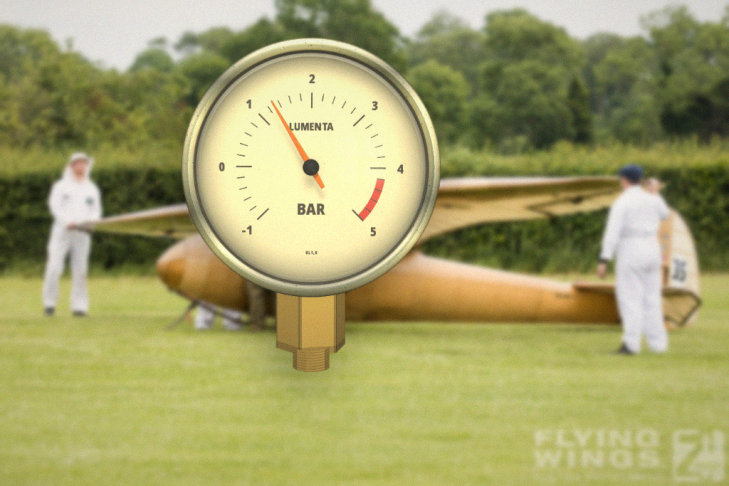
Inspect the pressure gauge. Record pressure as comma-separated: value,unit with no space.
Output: 1.3,bar
